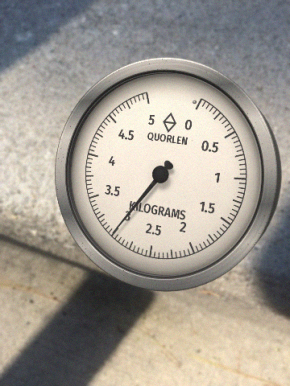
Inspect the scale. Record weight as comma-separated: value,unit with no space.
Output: 3,kg
